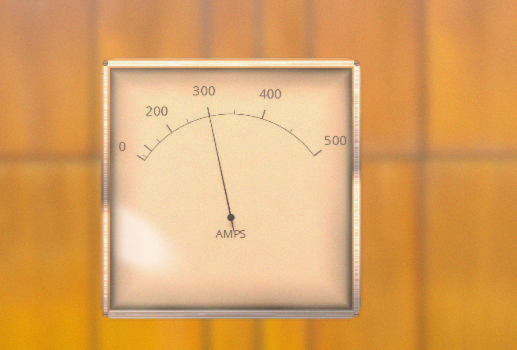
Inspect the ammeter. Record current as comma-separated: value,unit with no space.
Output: 300,A
